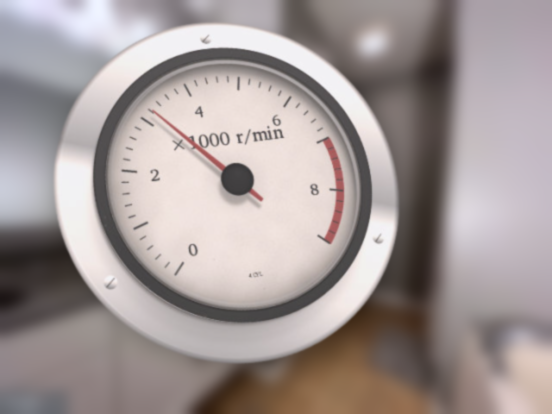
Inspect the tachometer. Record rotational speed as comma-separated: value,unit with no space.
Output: 3200,rpm
